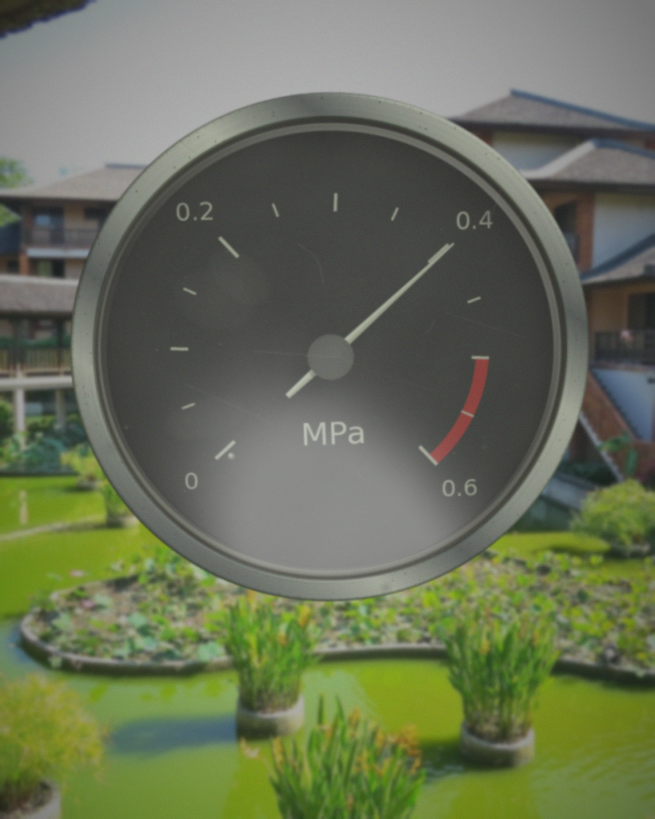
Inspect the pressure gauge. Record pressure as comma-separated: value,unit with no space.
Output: 0.4,MPa
